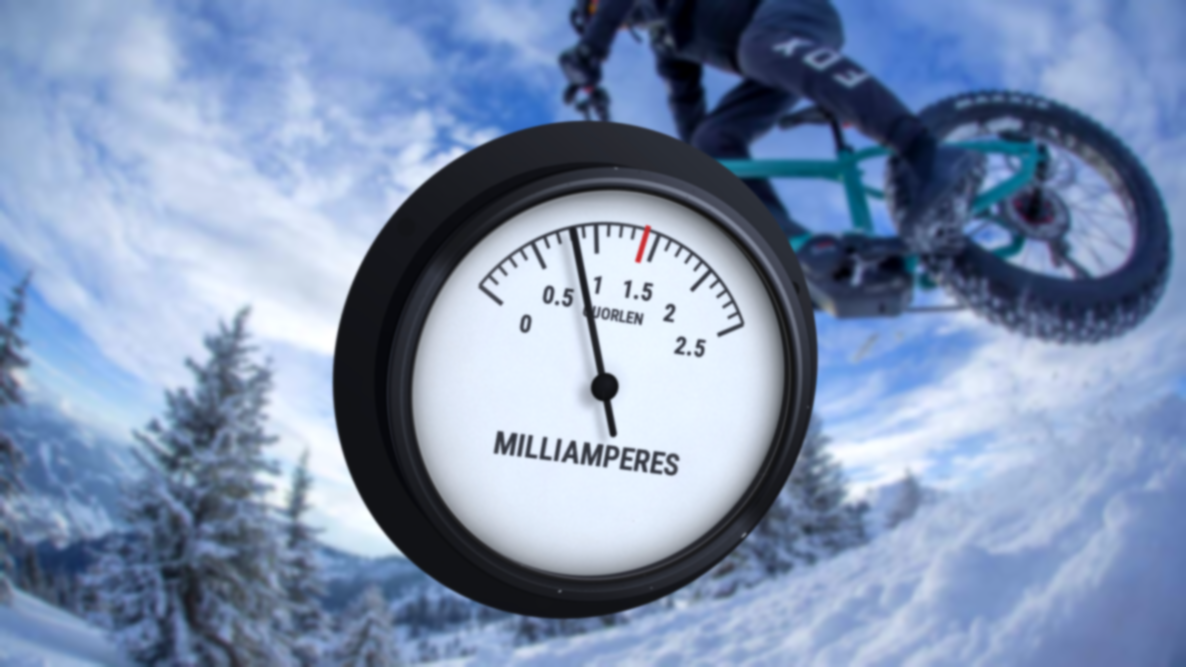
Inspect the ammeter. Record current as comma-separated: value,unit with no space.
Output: 0.8,mA
